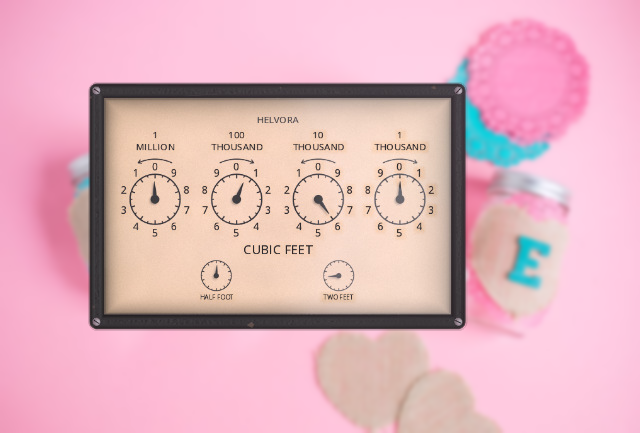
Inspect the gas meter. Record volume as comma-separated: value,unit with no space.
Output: 6000,ft³
